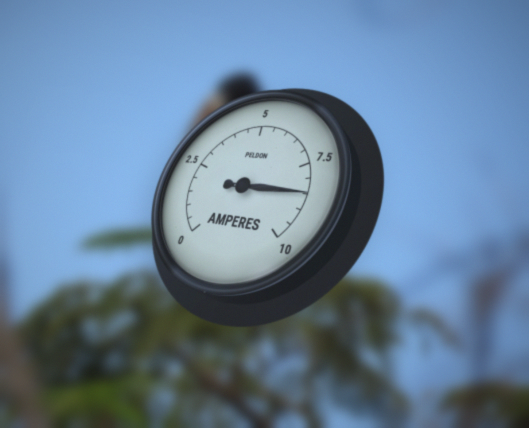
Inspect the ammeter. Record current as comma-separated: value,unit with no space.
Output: 8.5,A
